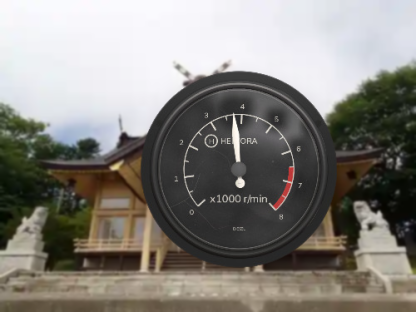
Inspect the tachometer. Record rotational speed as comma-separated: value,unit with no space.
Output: 3750,rpm
